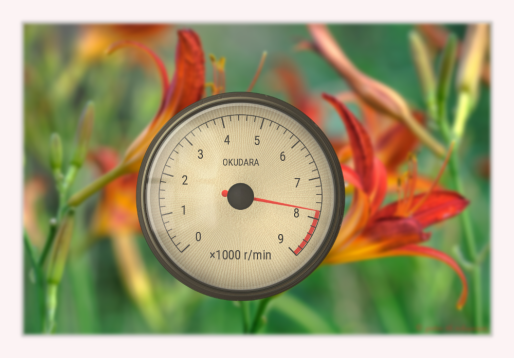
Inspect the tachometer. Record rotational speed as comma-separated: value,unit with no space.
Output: 7800,rpm
